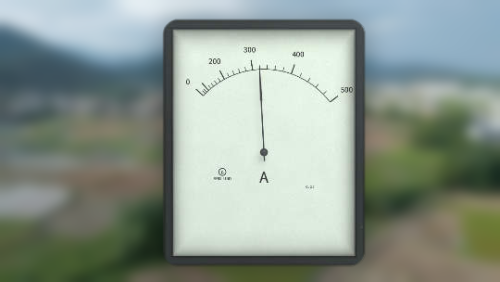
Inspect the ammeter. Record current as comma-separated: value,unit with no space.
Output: 320,A
